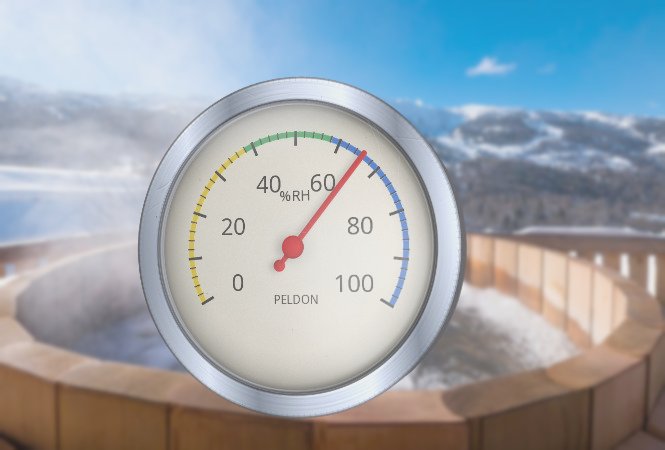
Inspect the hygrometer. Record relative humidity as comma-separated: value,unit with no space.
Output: 66,%
